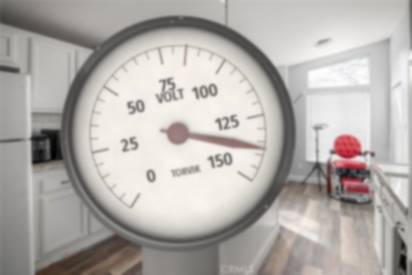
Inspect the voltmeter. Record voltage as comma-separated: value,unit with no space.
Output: 137.5,V
